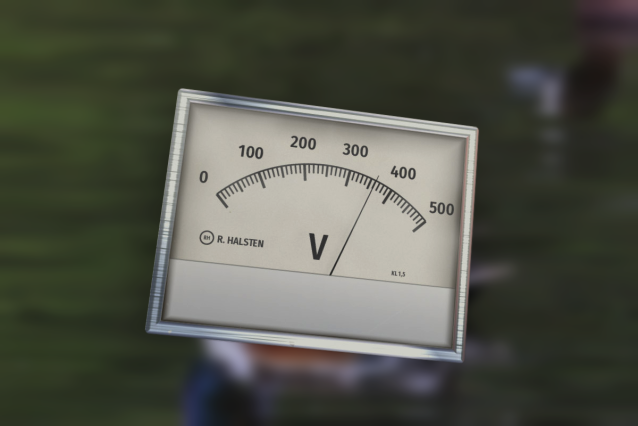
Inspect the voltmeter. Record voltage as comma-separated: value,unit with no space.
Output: 360,V
